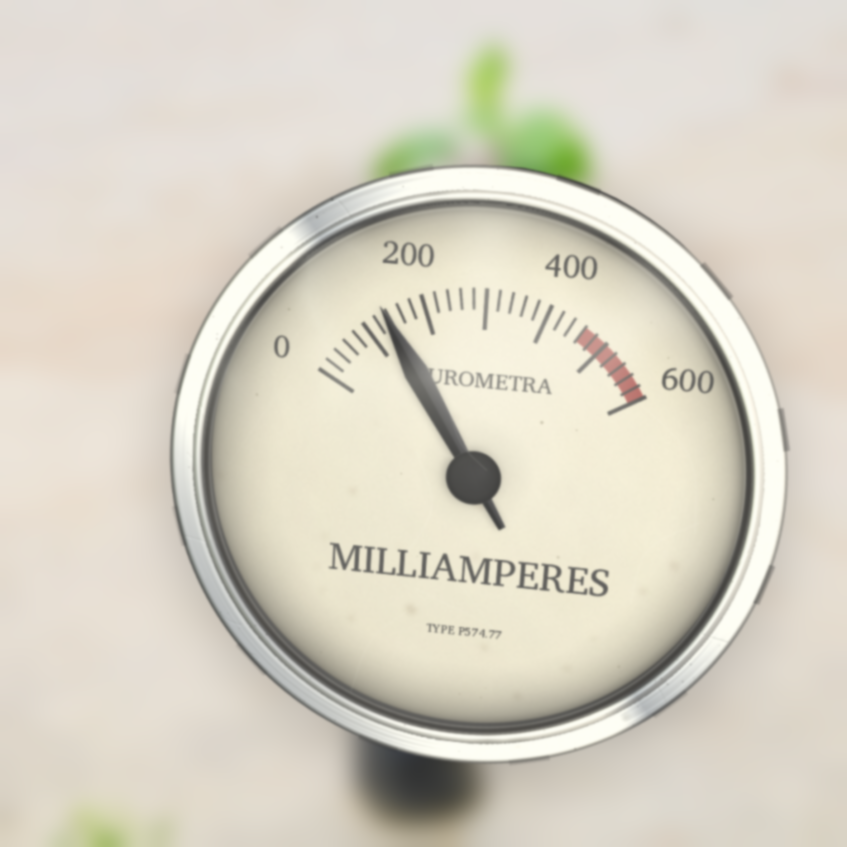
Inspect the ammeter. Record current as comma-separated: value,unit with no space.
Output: 140,mA
